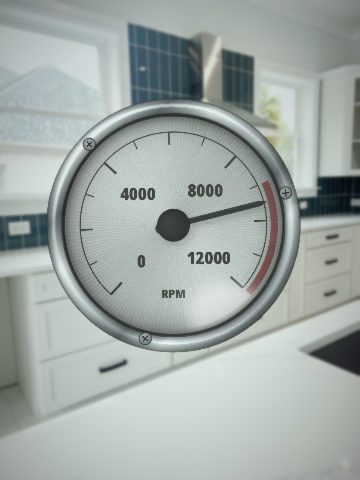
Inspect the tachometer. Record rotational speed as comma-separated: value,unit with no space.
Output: 9500,rpm
